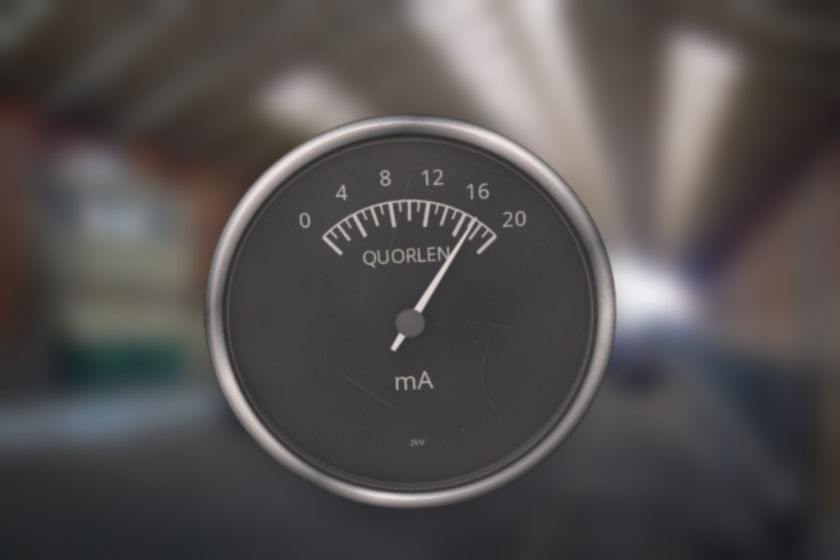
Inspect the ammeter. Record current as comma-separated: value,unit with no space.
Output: 17,mA
